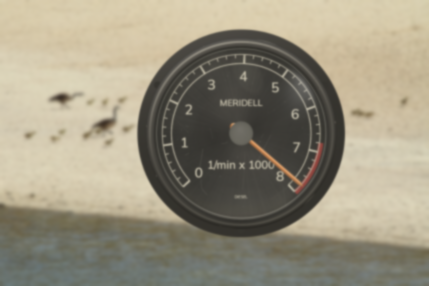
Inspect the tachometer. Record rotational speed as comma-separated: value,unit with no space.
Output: 7800,rpm
